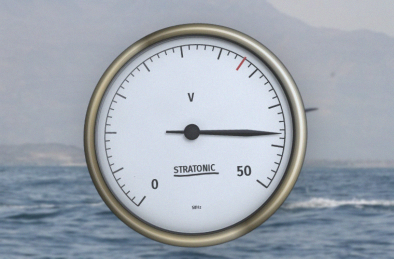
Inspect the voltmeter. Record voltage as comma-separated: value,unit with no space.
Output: 43.5,V
